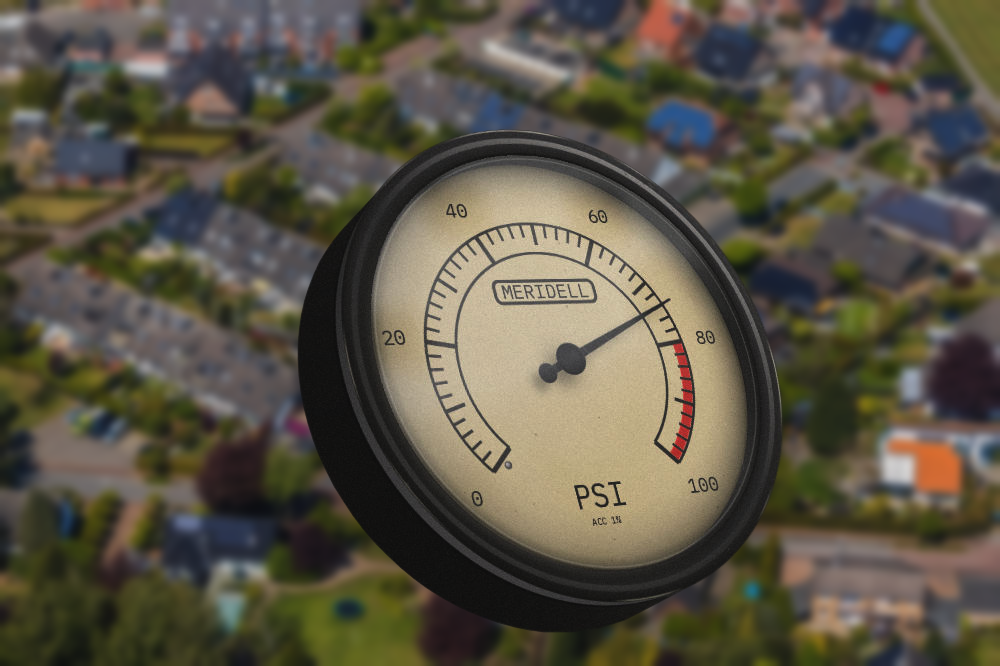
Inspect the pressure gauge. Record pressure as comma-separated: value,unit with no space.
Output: 74,psi
